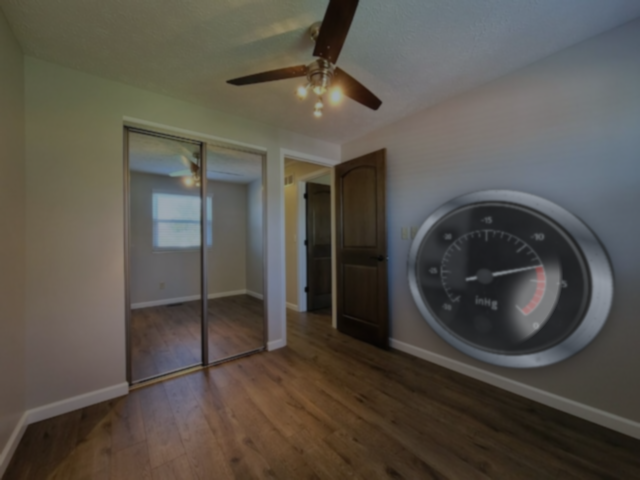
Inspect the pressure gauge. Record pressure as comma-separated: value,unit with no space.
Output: -7,inHg
